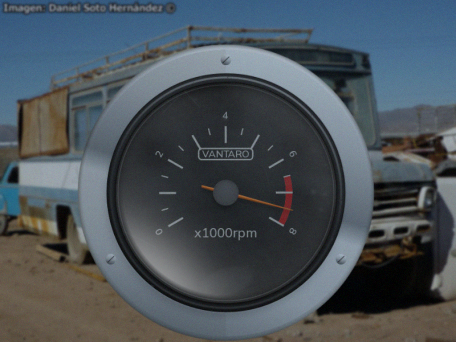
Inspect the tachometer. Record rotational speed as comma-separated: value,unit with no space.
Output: 7500,rpm
